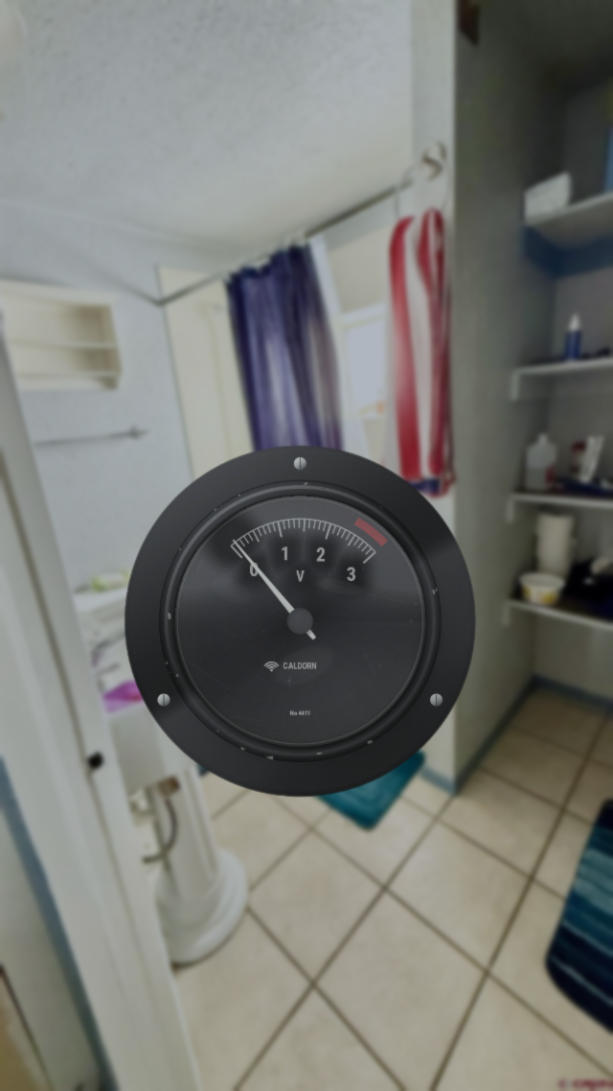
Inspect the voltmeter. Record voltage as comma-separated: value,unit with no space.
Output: 0.1,V
